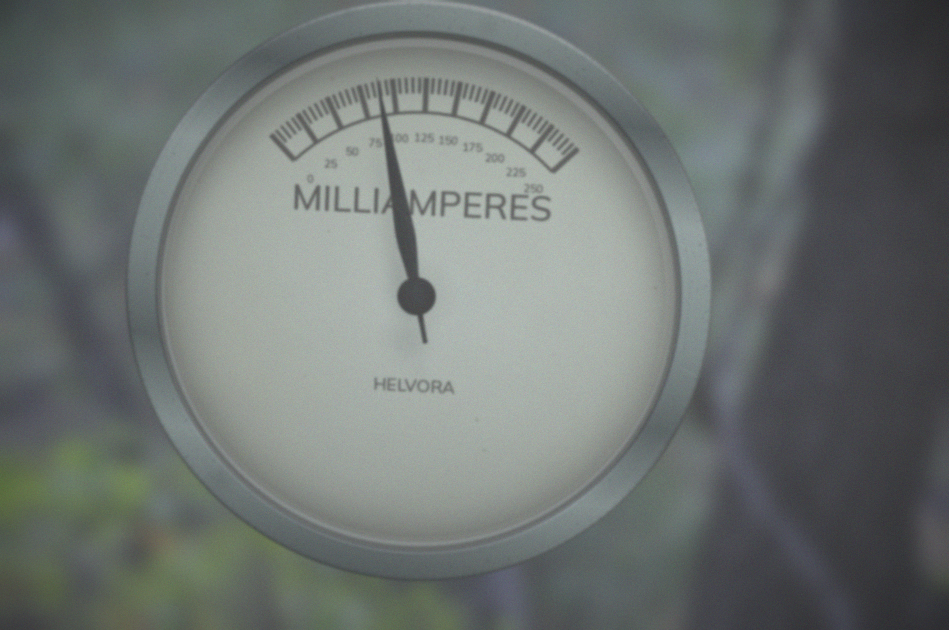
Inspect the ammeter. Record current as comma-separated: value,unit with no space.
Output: 90,mA
